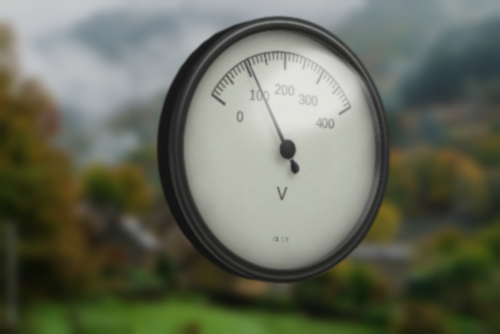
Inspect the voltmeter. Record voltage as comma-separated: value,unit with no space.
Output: 100,V
